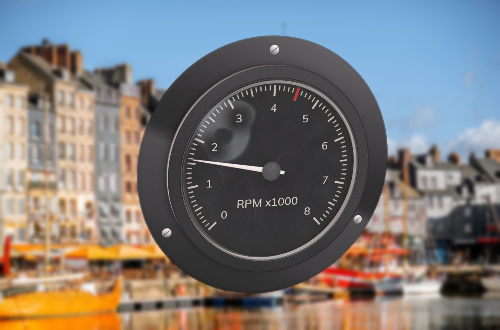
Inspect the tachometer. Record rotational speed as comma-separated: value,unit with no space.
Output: 1600,rpm
